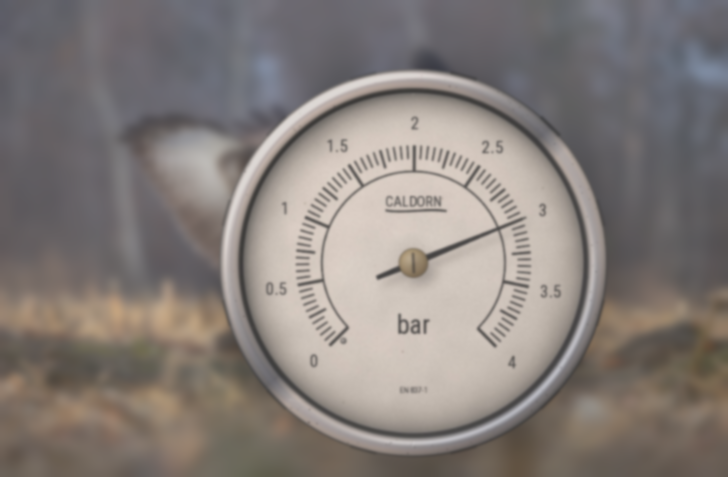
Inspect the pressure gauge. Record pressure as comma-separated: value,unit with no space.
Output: 3,bar
